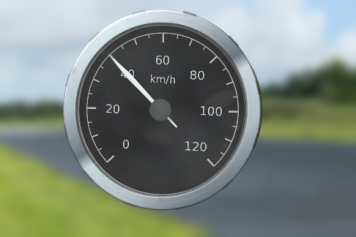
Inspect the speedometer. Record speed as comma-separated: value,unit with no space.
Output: 40,km/h
